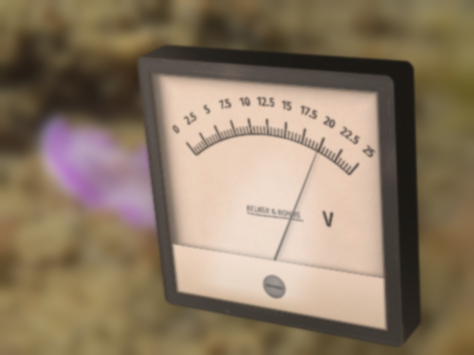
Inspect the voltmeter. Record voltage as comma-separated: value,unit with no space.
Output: 20,V
